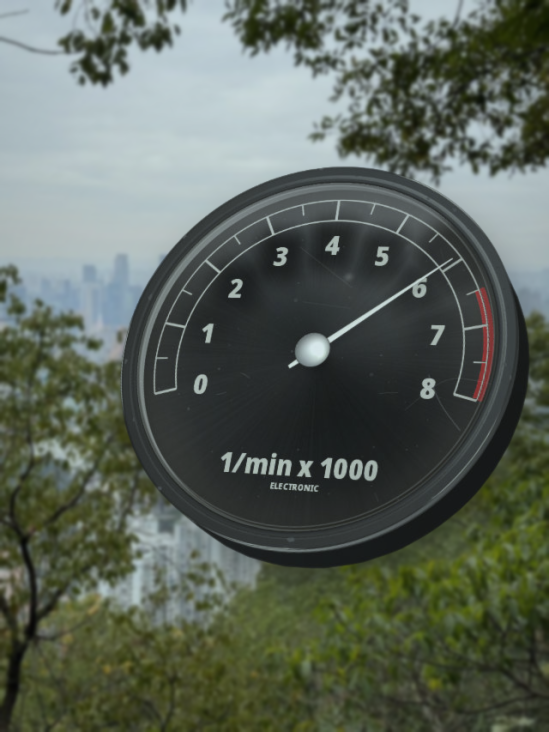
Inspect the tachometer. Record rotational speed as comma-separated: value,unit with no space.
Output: 6000,rpm
